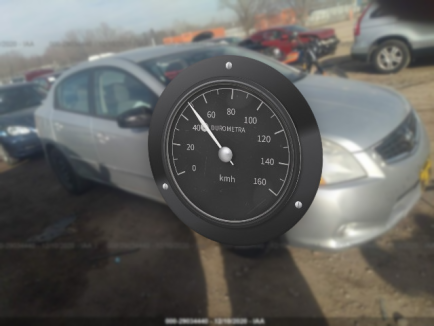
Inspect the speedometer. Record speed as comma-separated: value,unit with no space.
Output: 50,km/h
